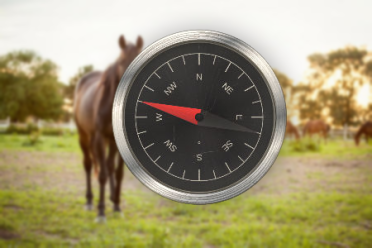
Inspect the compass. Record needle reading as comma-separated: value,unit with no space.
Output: 285,°
